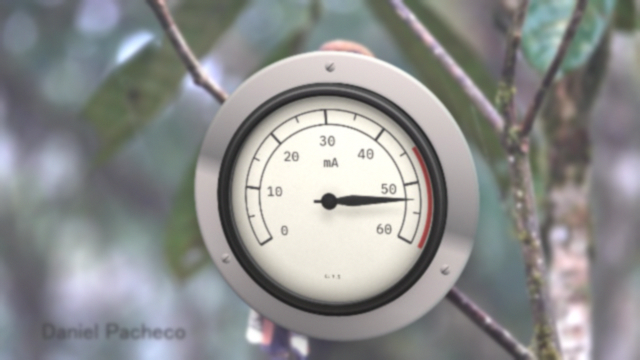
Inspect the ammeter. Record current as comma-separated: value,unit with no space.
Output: 52.5,mA
